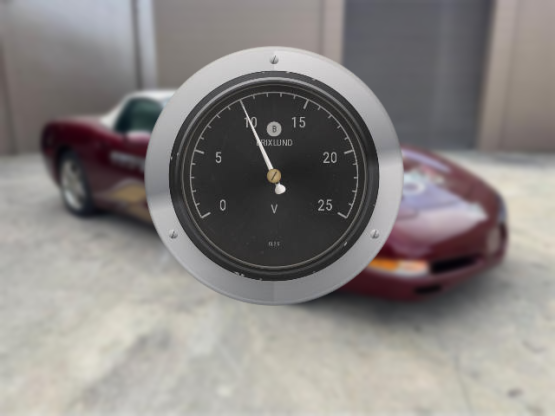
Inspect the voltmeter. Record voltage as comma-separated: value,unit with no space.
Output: 10,V
